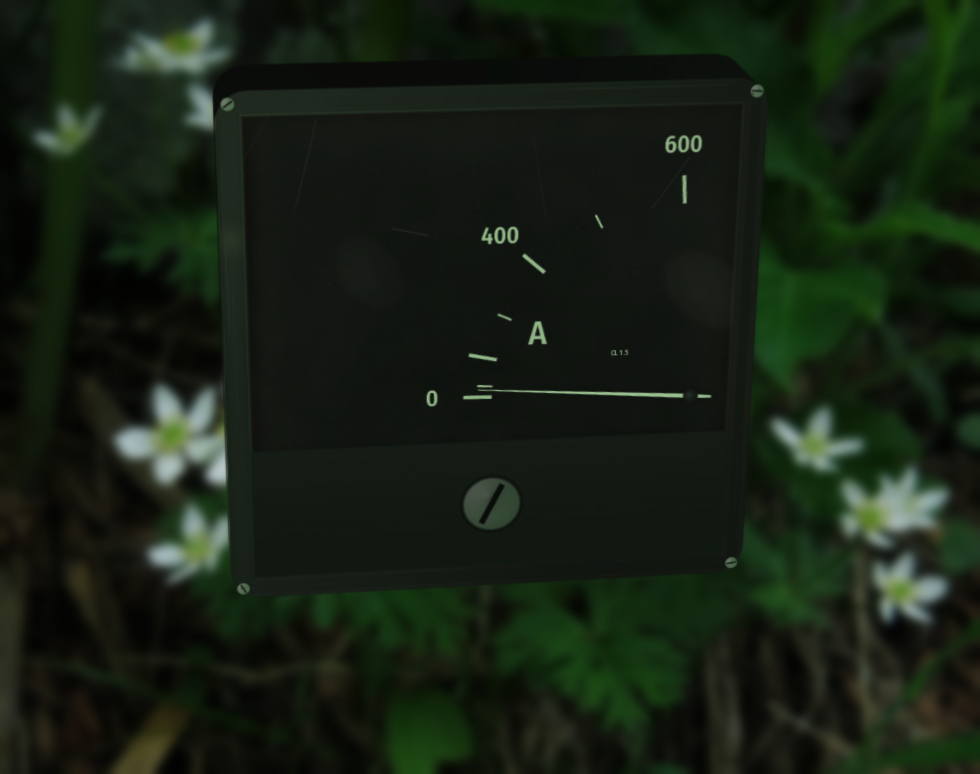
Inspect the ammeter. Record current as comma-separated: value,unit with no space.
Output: 100,A
